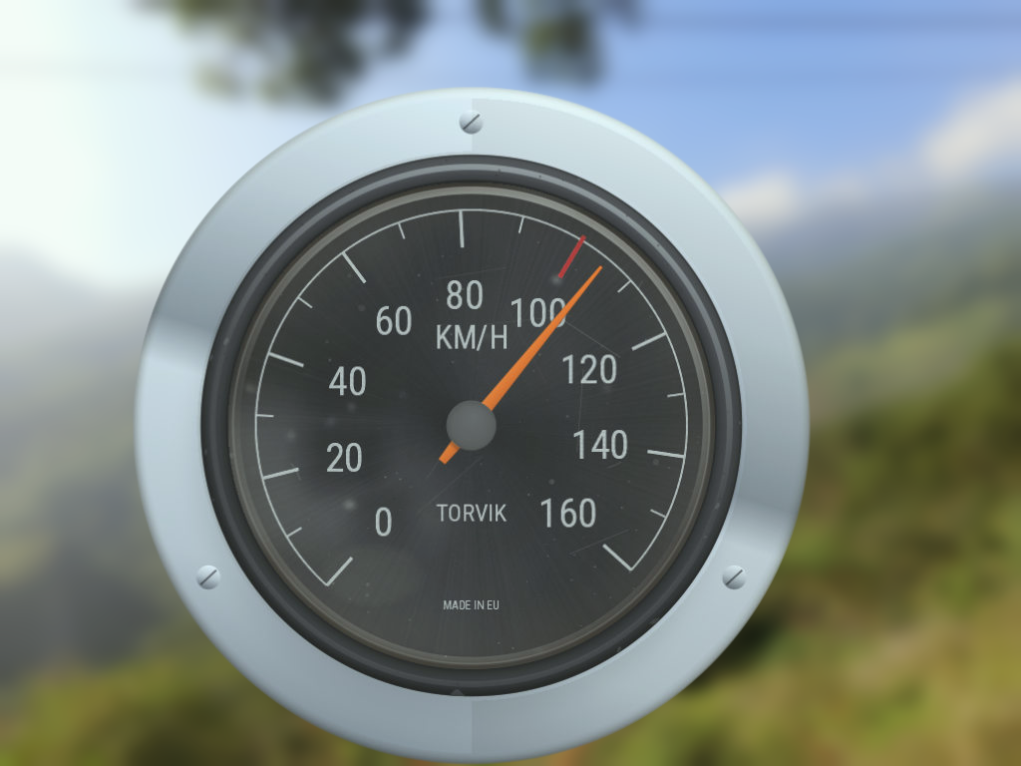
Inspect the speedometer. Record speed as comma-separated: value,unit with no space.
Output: 105,km/h
